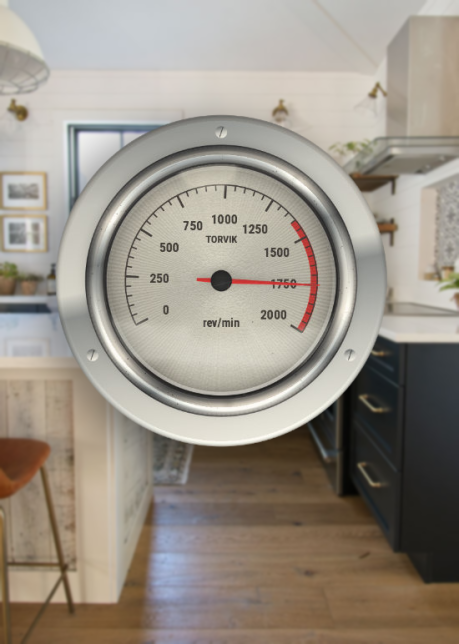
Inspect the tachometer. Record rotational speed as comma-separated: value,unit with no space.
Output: 1750,rpm
